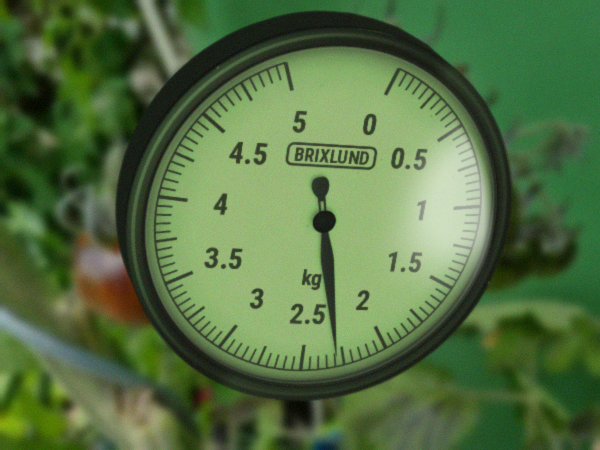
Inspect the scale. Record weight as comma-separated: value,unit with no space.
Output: 2.3,kg
